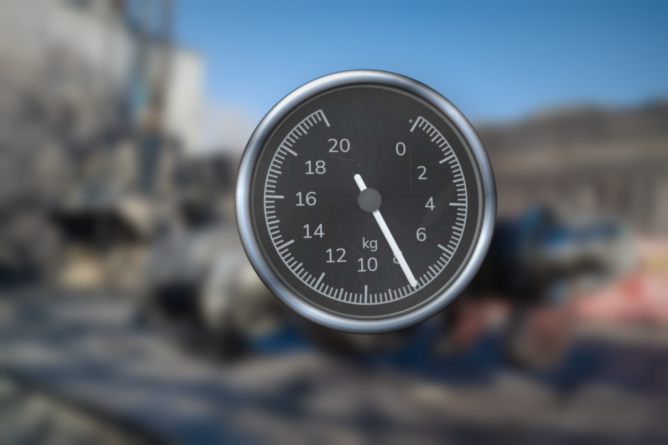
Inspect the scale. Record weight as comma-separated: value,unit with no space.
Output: 8,kg
